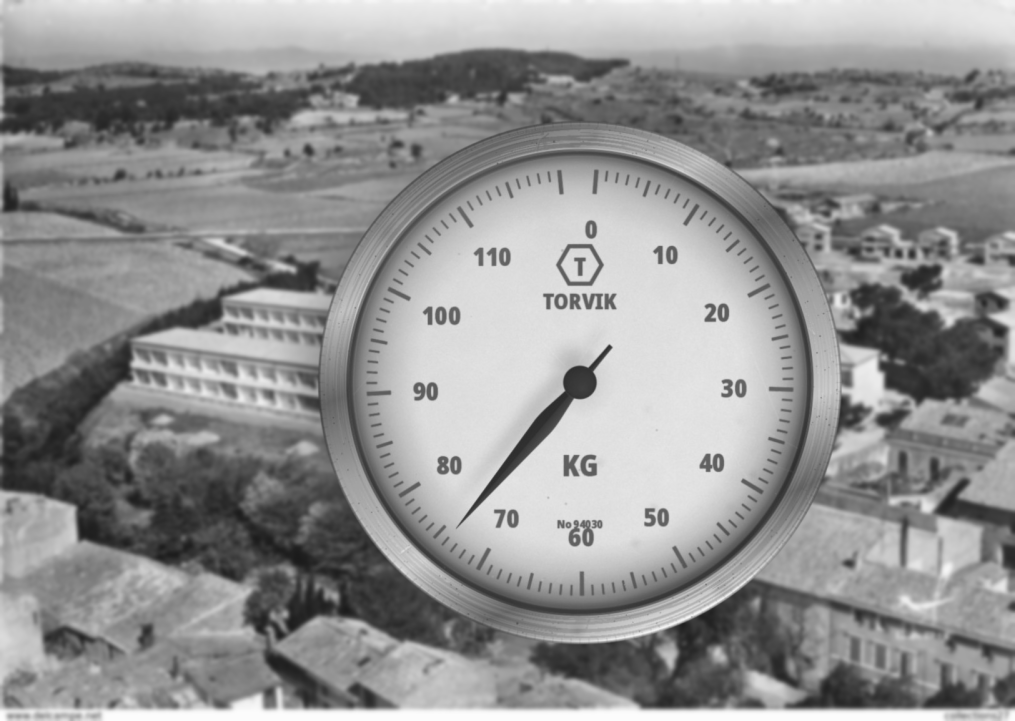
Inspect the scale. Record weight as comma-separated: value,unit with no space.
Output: 74,kg
